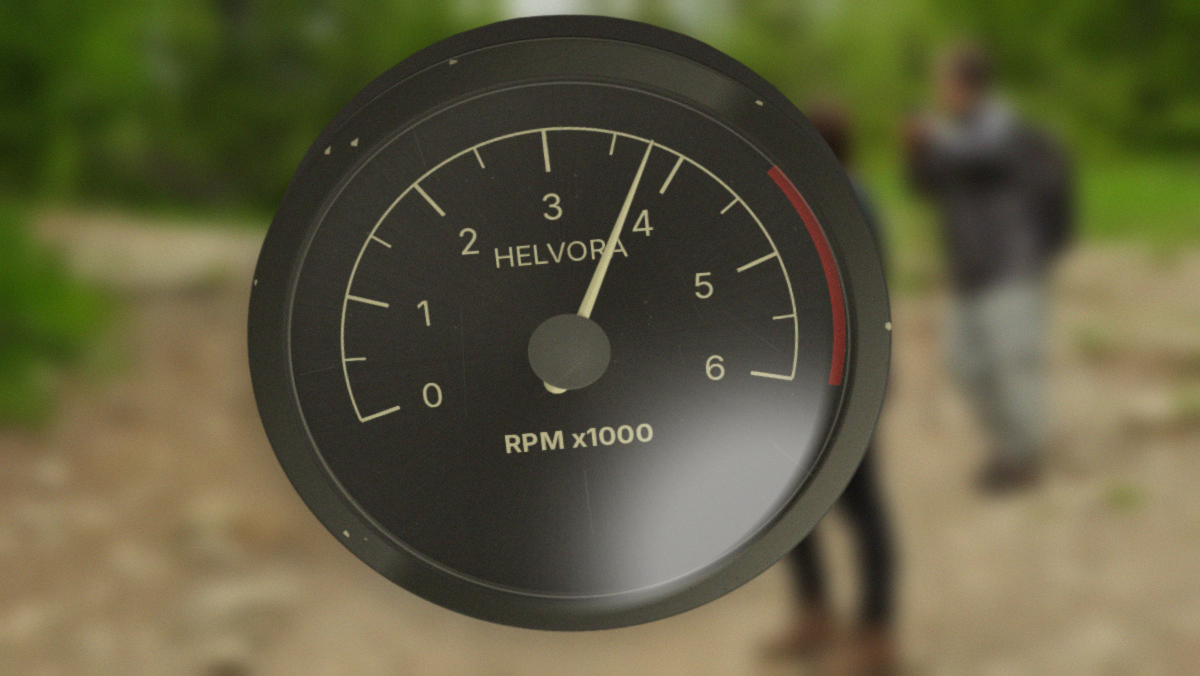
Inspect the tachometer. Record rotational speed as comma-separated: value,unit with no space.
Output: 3750,rpm
